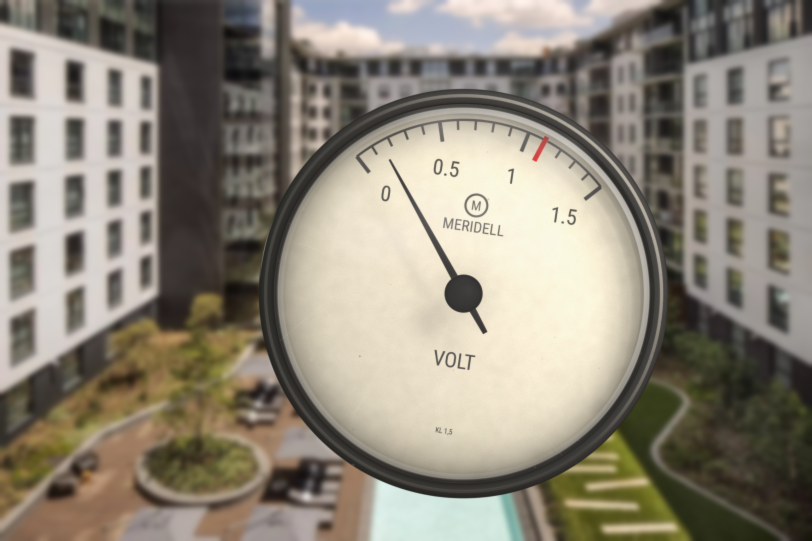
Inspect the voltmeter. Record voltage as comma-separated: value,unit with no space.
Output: 0.15,V
